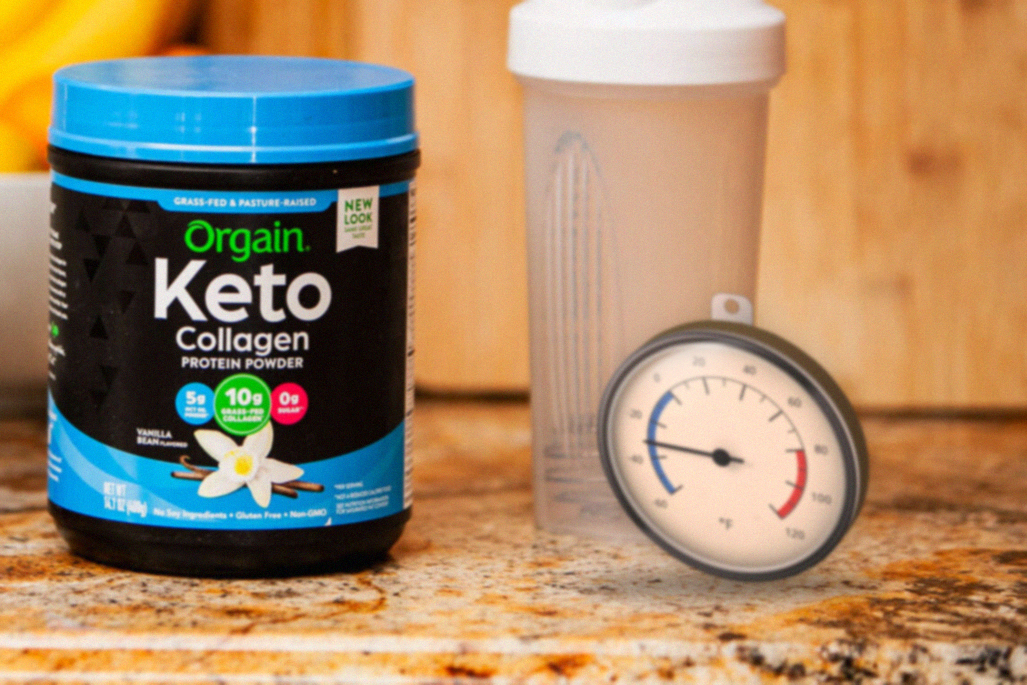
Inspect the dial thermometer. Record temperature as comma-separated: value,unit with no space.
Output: -30,°F
